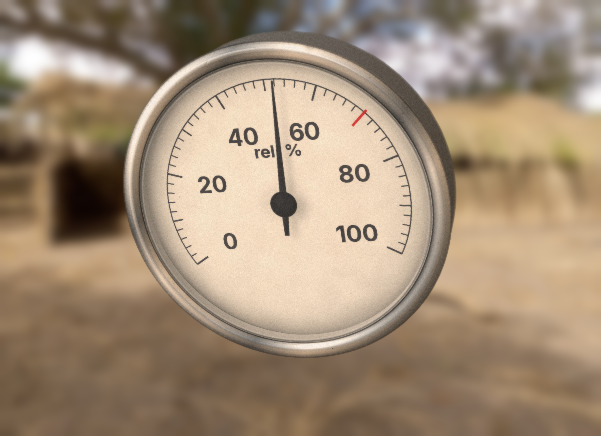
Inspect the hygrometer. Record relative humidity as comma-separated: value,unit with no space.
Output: 52,%
